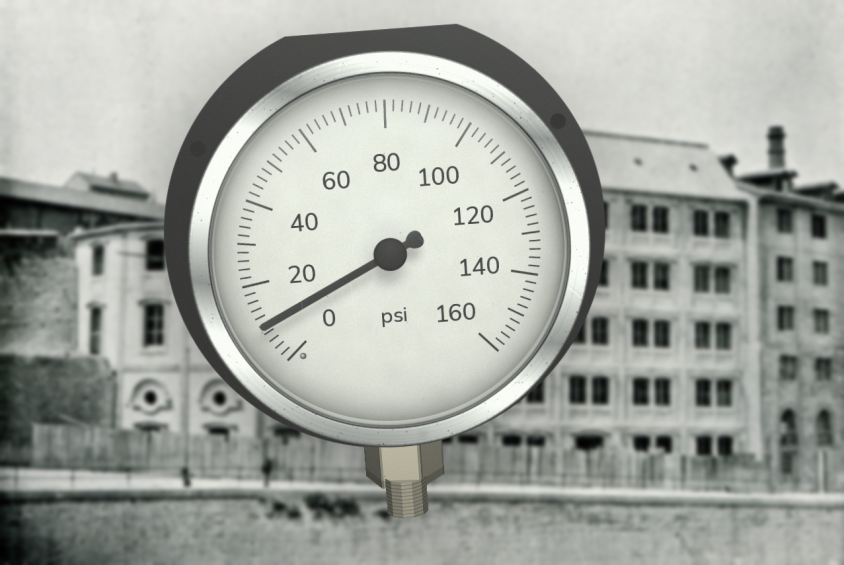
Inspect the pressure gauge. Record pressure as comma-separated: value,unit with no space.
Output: 10,psi
